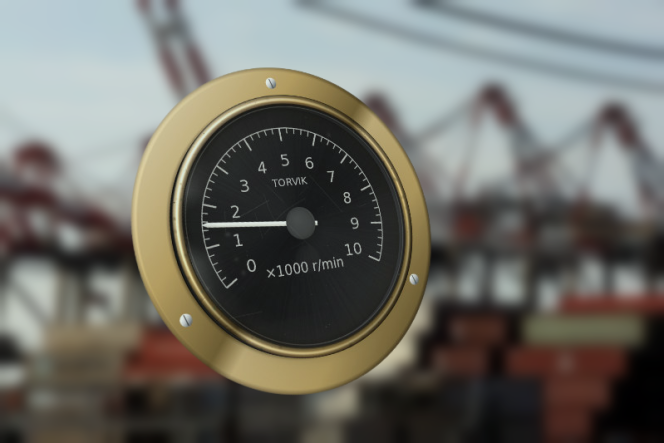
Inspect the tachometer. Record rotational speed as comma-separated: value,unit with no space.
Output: 1500,rpm
